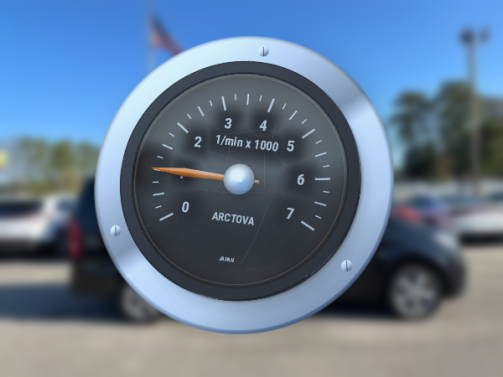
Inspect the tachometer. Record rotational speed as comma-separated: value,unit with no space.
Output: 1000,rpm
